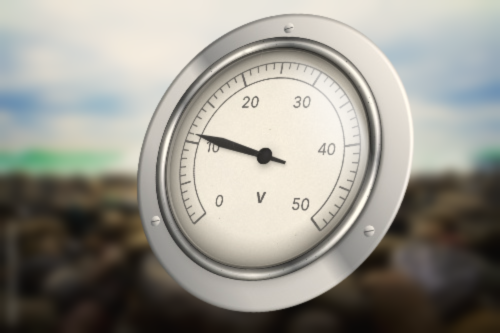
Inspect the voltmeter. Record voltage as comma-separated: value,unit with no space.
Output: 11,V
